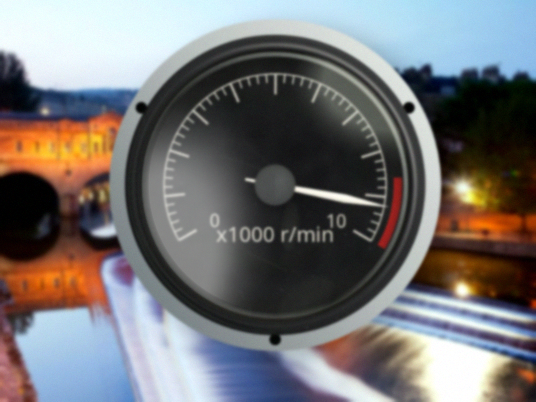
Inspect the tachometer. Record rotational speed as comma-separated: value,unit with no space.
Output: 9200,rpm
